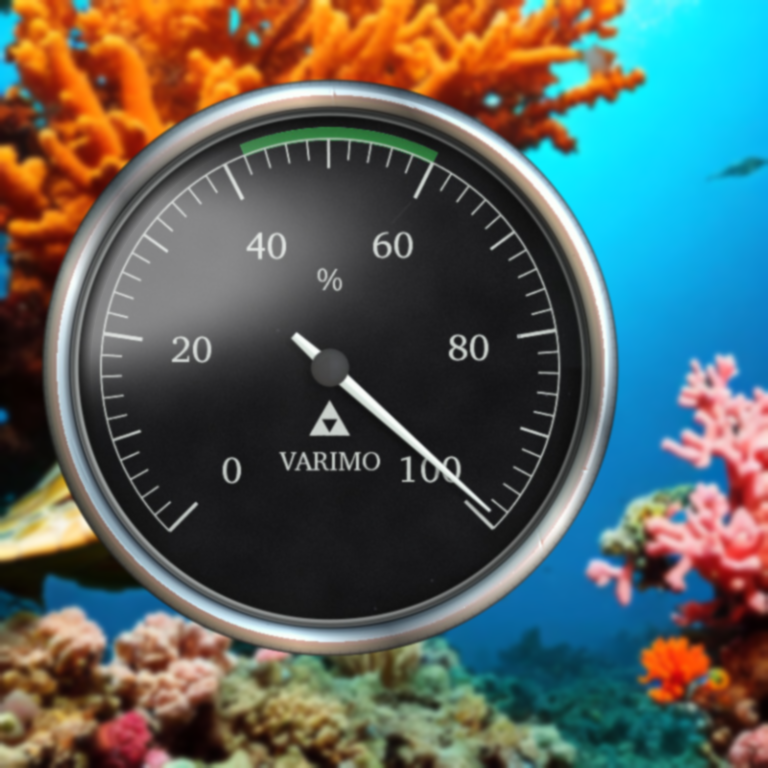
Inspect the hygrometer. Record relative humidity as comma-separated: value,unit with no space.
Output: 99,%
